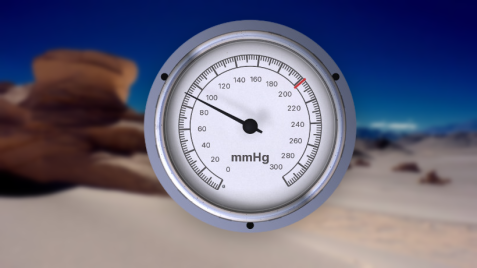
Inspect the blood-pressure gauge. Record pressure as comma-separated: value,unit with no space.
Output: 90,mmHg
